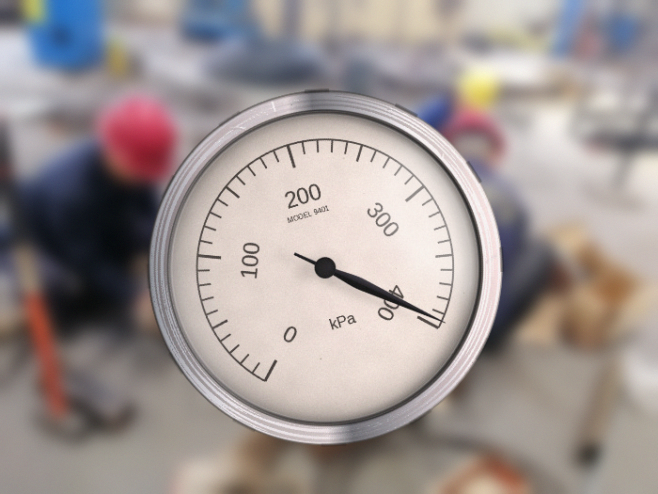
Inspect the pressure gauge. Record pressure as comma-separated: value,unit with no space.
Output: 395,kPa
